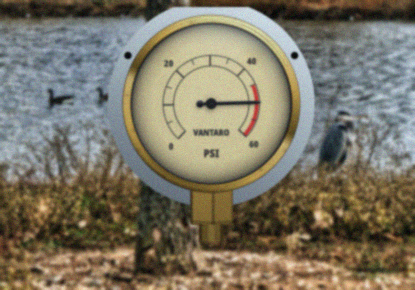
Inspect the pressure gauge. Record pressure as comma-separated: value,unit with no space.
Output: 50,psi
